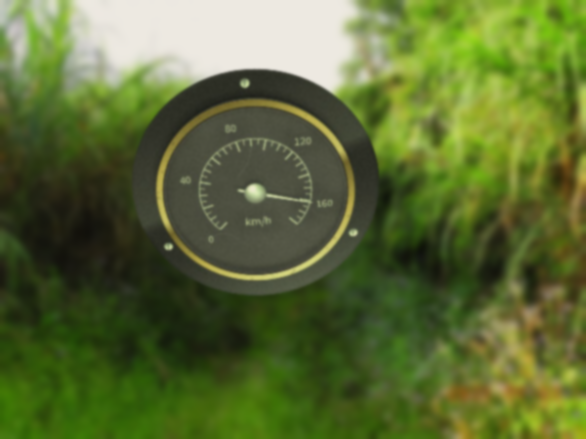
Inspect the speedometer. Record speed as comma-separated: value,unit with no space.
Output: 160,km/h
